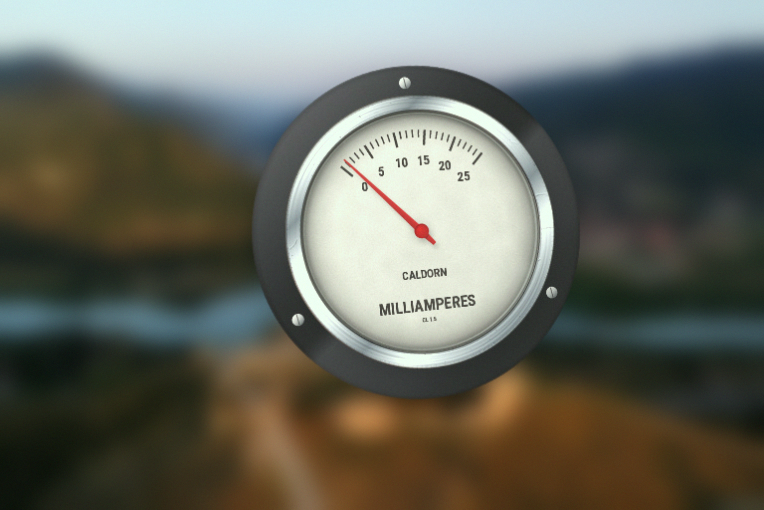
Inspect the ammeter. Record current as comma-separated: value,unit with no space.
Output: 1,mA
